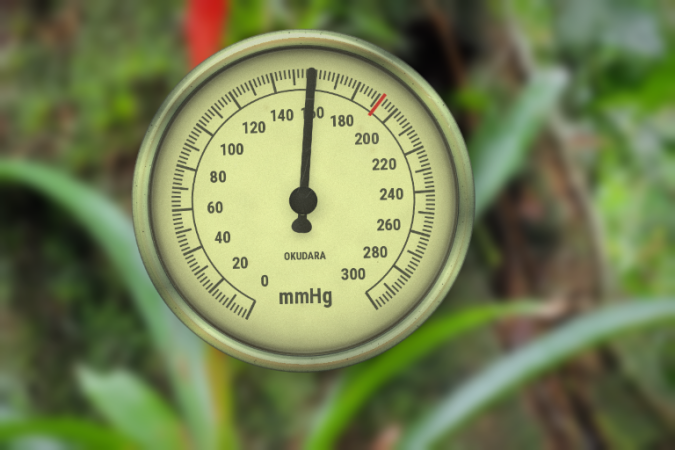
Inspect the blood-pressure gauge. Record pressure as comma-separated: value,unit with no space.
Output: 158,mmHg
